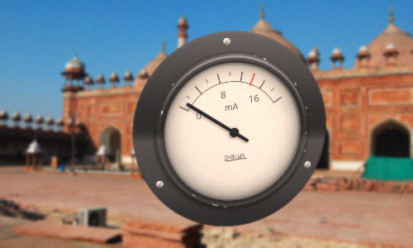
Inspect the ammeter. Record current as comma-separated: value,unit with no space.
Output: 1,mA
